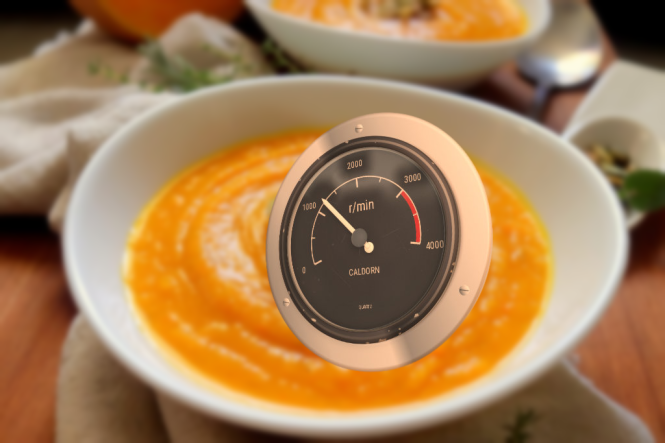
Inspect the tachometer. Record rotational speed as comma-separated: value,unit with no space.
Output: 1250,rpm
